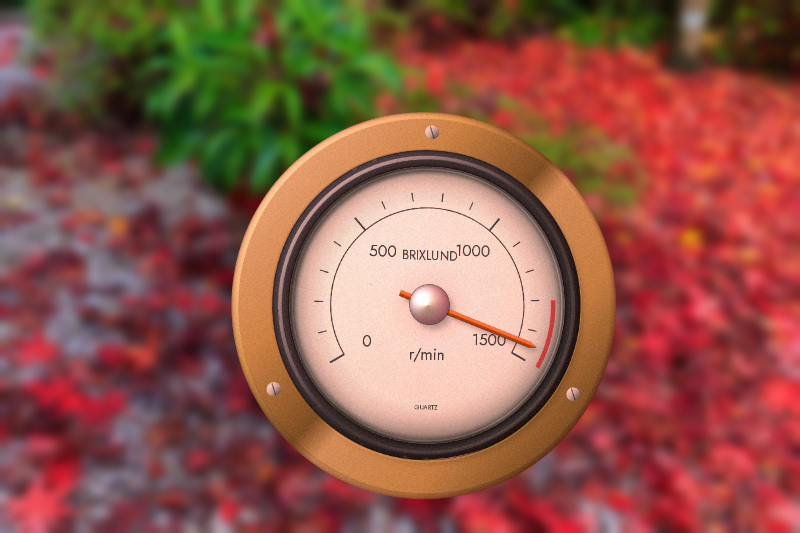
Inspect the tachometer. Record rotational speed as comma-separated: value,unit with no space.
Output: 1450,rpm
